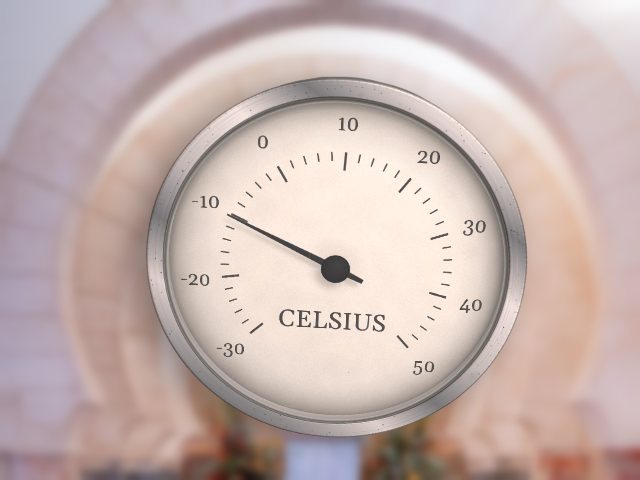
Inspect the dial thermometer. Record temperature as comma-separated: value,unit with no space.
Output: -10,°C
